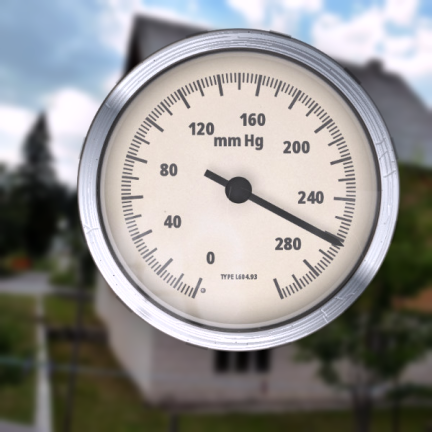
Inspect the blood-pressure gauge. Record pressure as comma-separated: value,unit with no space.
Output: 262,mmHg
